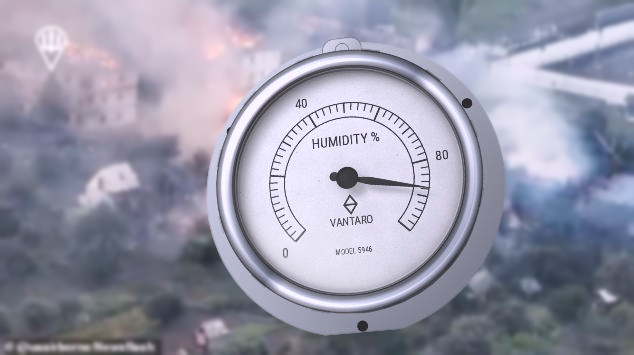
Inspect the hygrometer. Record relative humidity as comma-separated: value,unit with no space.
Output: 88,%
